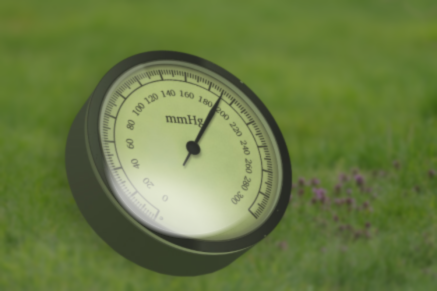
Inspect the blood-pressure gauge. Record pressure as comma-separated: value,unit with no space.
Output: 190,mmHg
